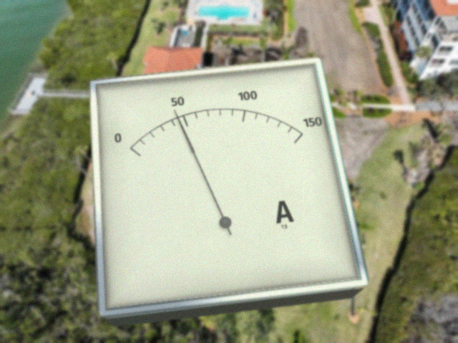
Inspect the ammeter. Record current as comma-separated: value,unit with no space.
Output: 45,A
